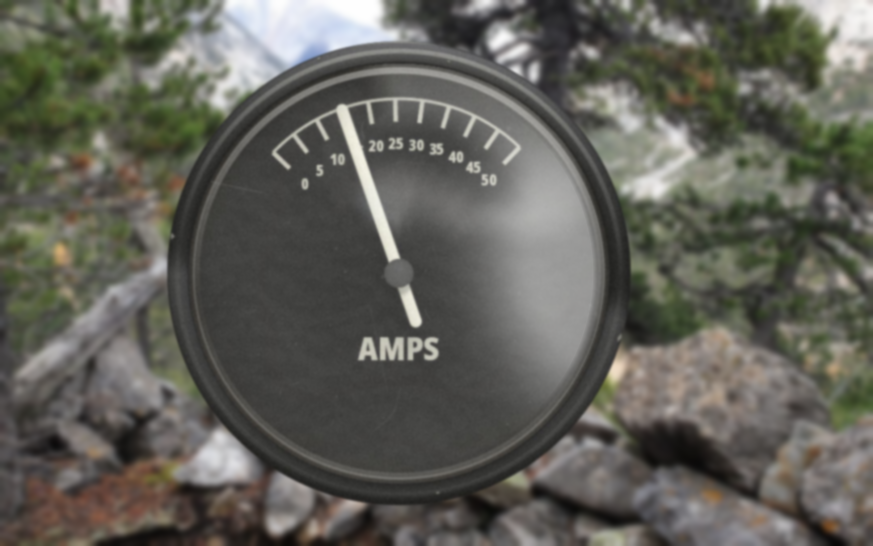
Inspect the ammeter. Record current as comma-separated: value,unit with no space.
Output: 15,A
